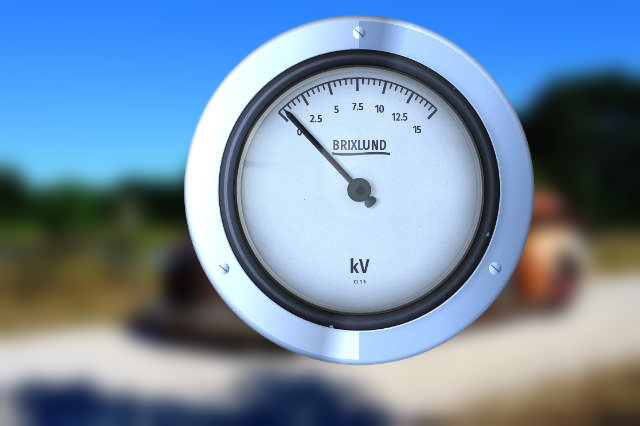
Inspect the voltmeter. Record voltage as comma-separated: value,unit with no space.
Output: 0.5,kV
